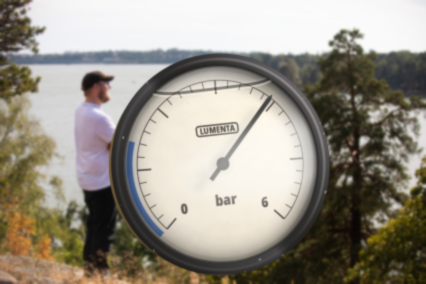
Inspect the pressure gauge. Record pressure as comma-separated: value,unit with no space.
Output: 3.9,bar
